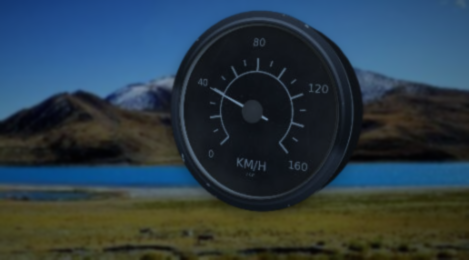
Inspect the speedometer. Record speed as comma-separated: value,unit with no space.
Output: 40,km/h
